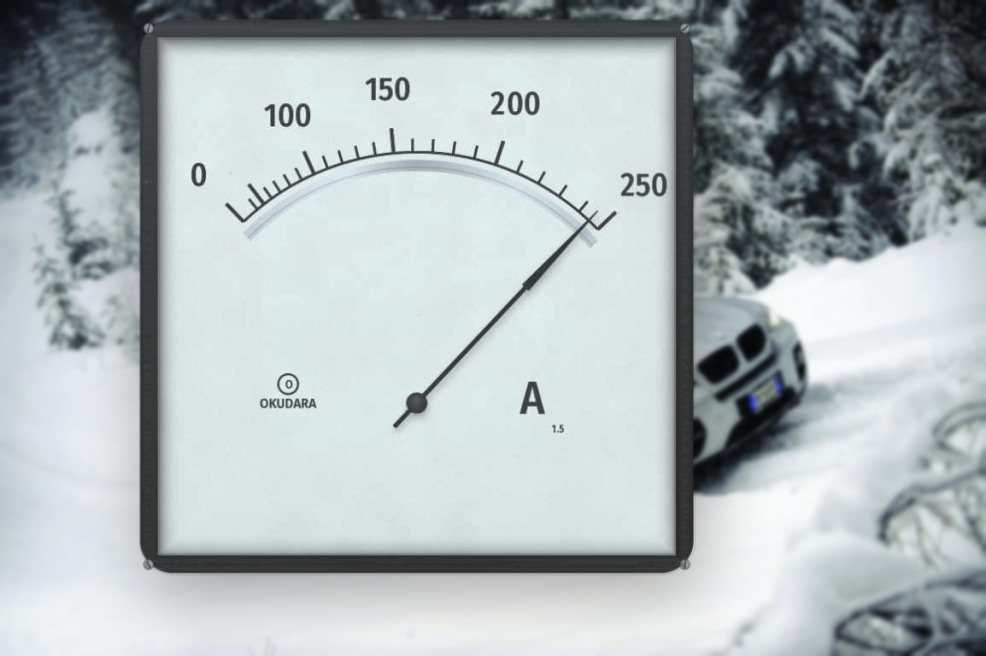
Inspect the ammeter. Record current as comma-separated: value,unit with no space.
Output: 245,A
